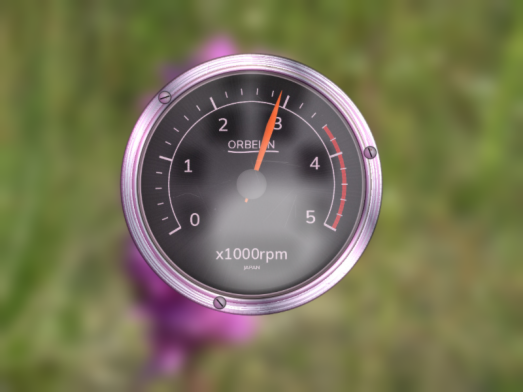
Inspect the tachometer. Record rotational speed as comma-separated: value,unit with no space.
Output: 2900,rpm
